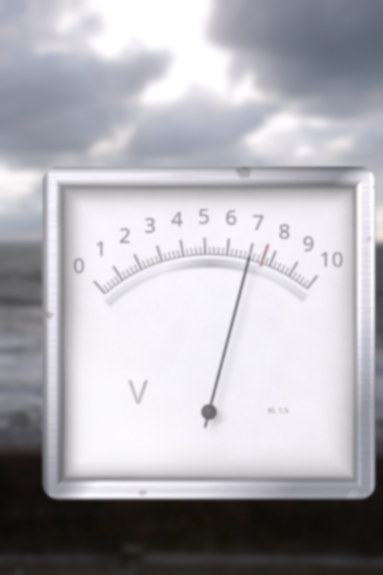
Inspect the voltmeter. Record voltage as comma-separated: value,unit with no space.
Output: 7,V
